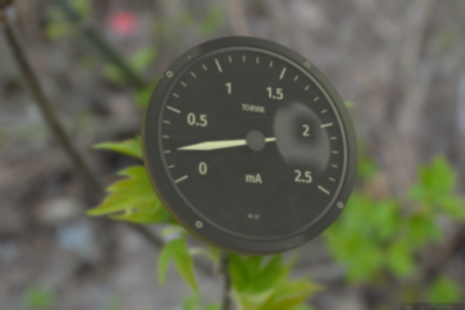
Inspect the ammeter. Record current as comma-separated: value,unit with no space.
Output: 0.2,mA
